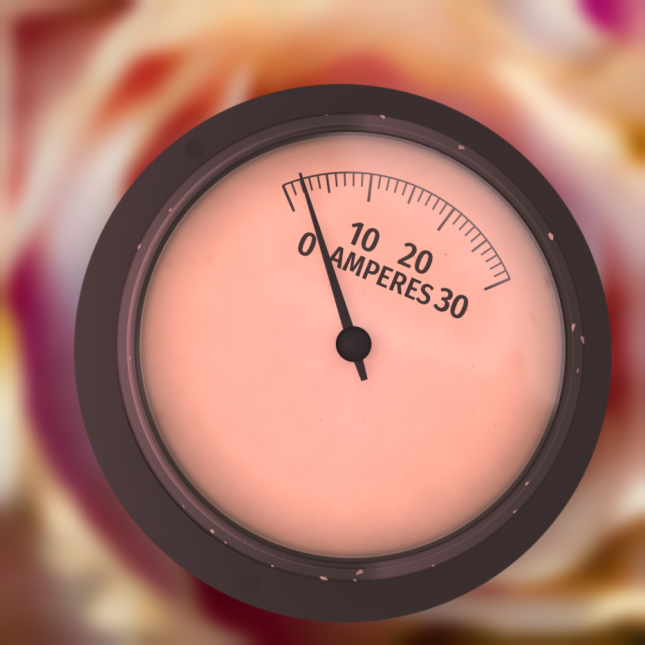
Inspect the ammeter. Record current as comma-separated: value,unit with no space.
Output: 2,A
